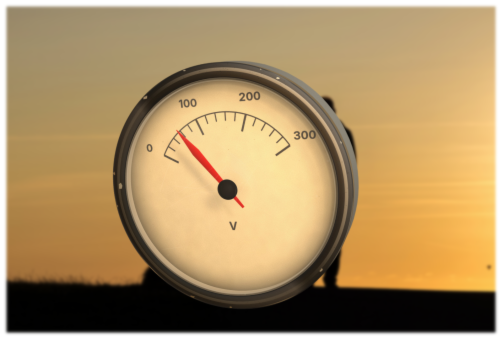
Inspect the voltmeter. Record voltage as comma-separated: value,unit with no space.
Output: 60,V
